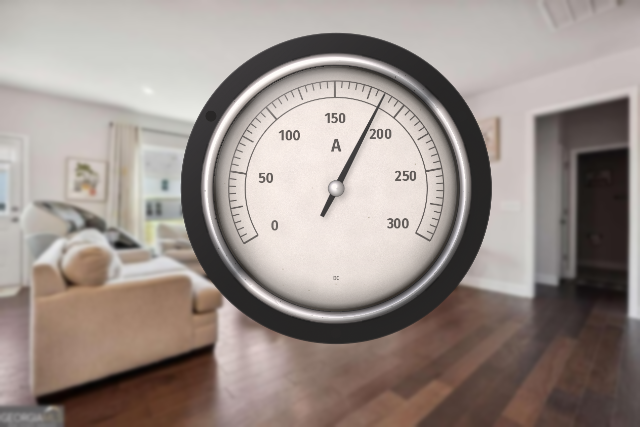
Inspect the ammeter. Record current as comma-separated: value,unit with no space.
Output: 185,A
